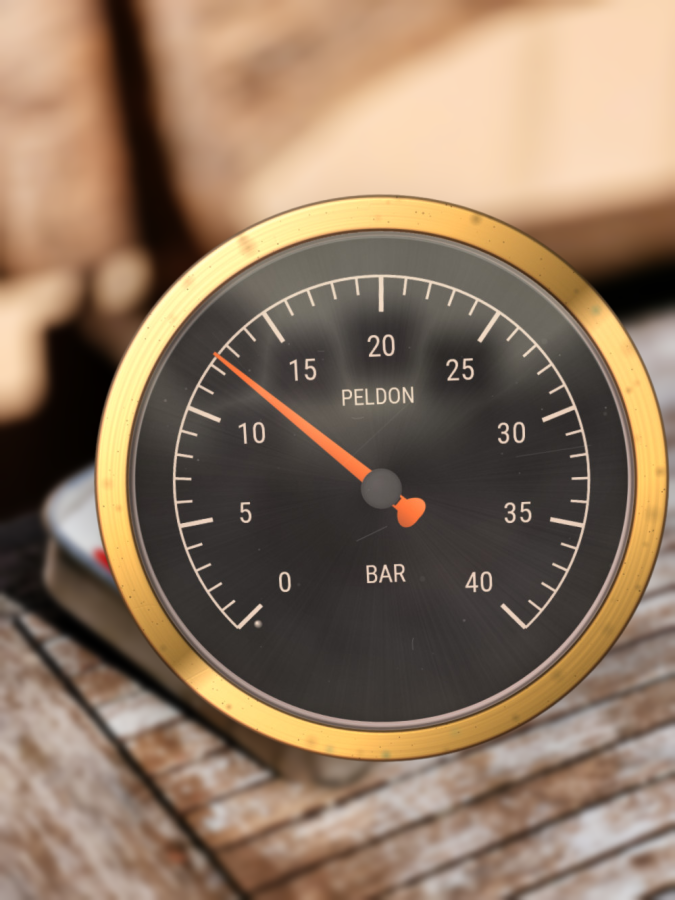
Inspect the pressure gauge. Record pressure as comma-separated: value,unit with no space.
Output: 12.5,bar
